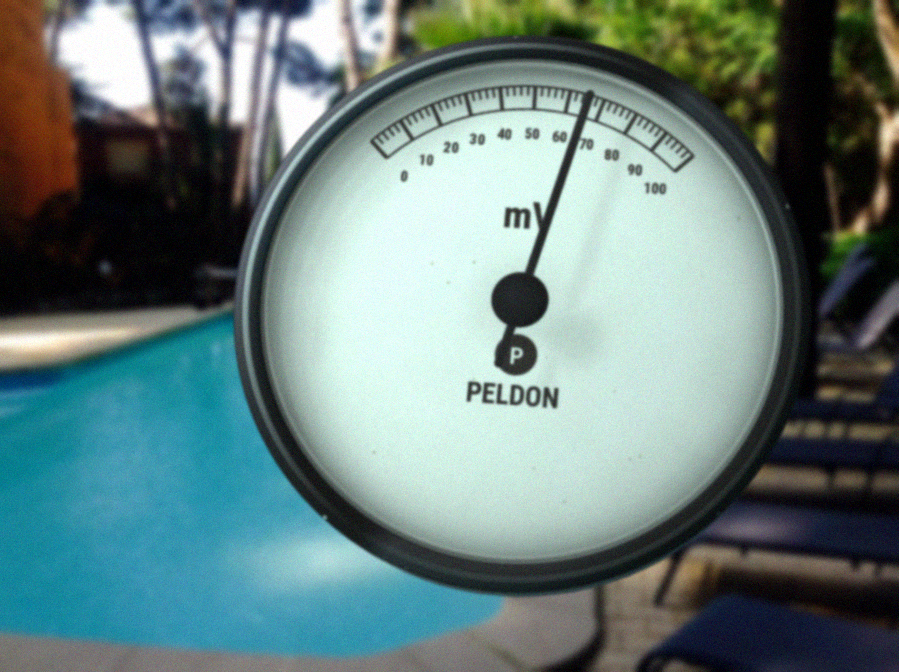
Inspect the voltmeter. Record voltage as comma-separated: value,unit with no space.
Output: 66,mV
